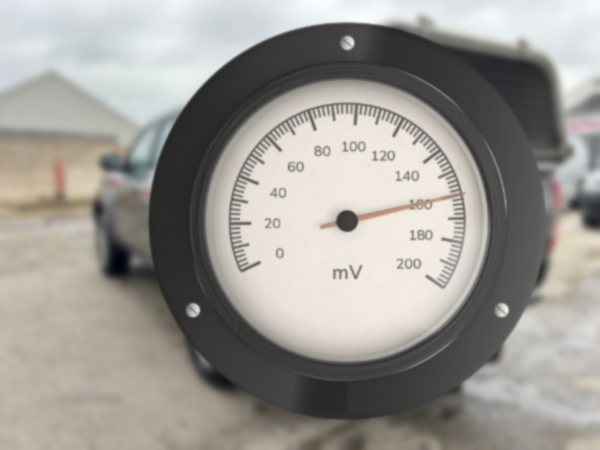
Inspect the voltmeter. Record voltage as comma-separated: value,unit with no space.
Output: 160,mV
